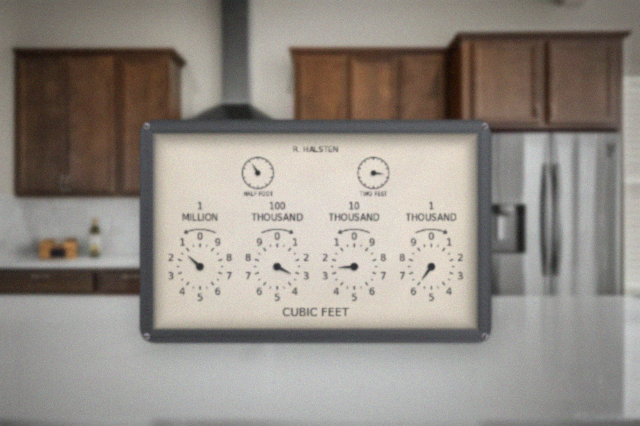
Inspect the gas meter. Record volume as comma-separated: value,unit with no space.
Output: 132600,ft³
